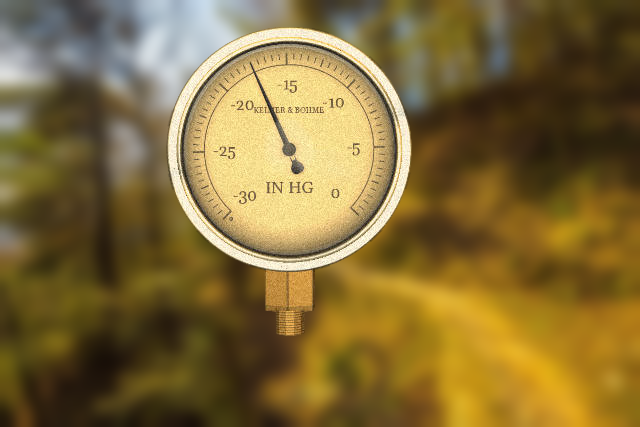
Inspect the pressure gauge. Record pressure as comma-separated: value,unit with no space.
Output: -17.5,inHg
